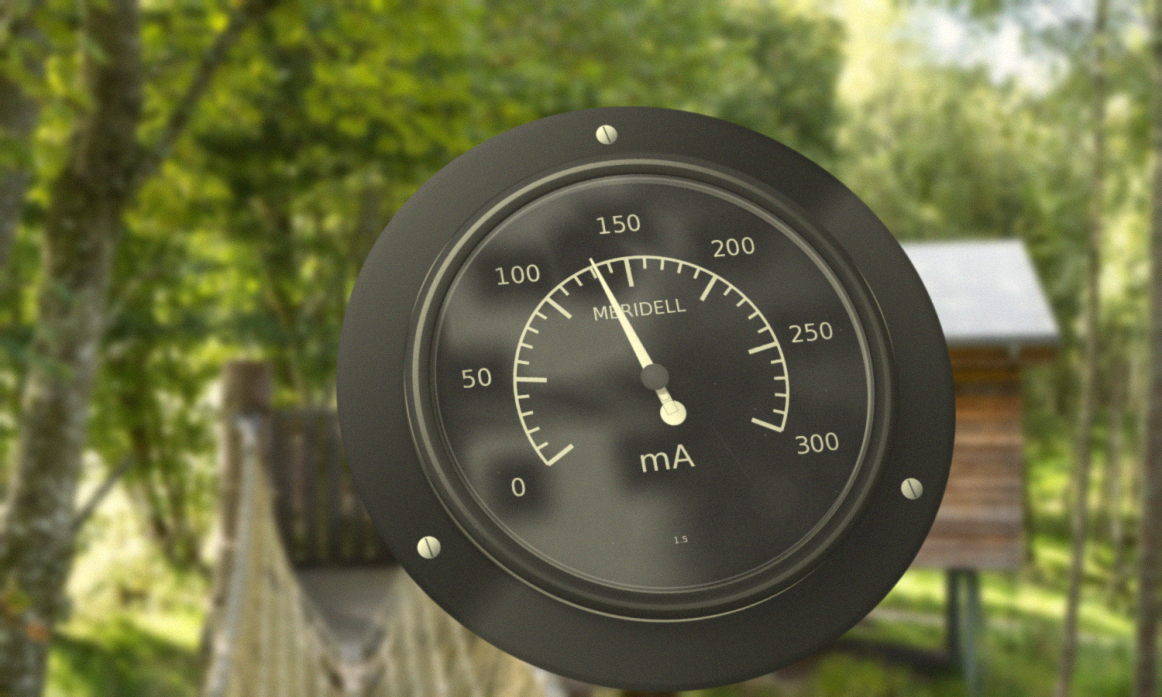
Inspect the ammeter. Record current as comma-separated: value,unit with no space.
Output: 130,mA
